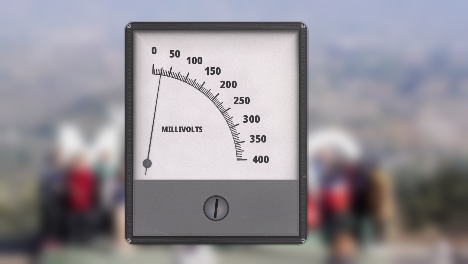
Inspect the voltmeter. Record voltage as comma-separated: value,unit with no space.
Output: 25,mV
